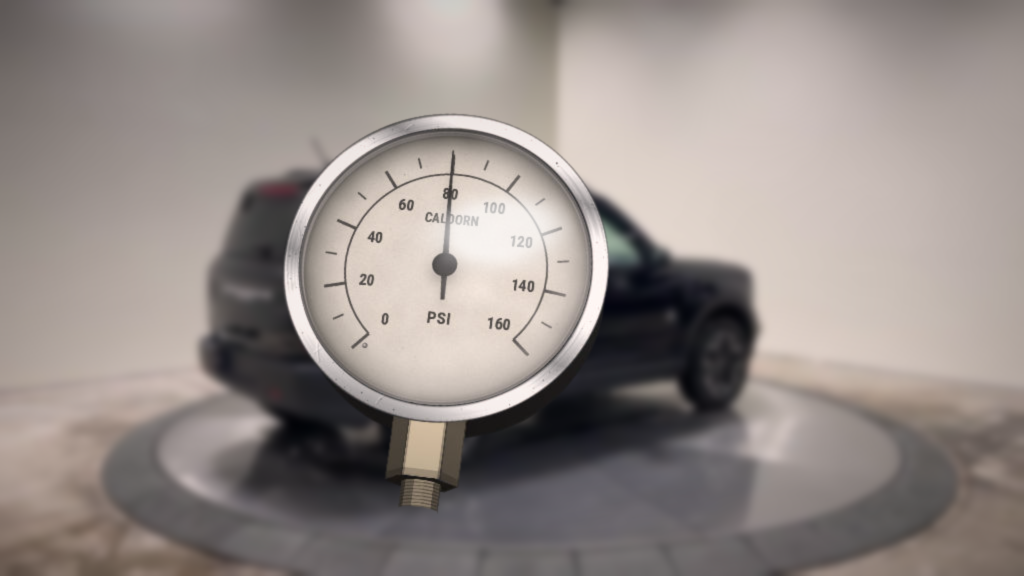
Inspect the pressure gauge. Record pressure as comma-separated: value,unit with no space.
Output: 80,psi
